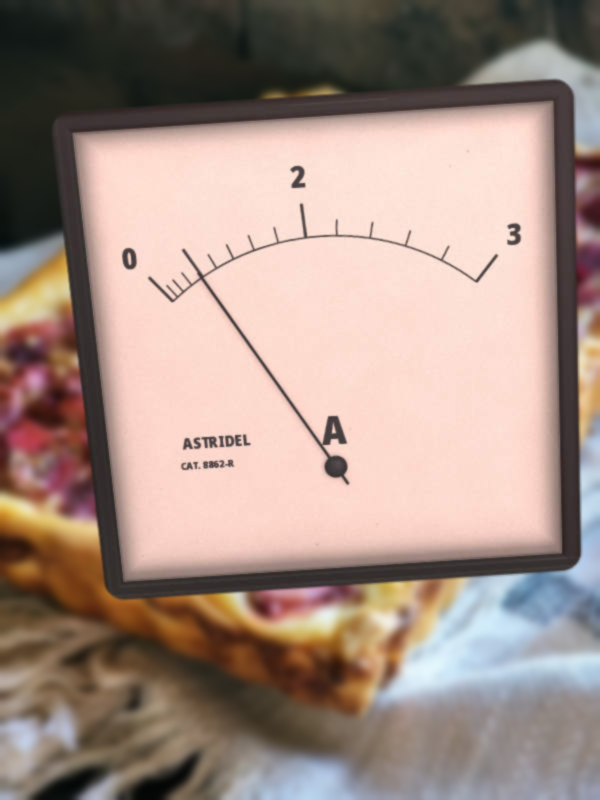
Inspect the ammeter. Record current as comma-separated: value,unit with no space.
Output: 1,A
